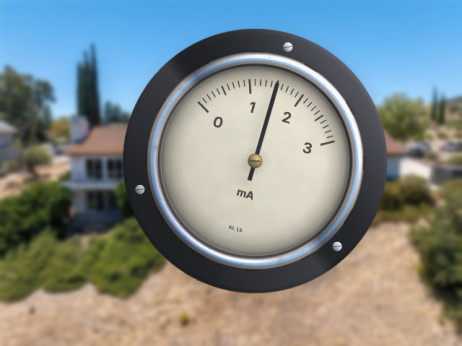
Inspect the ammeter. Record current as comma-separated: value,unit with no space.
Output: 1.5,mA
